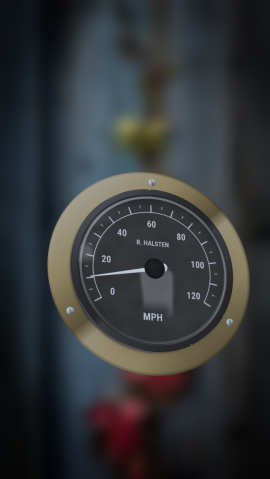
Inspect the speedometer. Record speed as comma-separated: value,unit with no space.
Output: 10,mph
